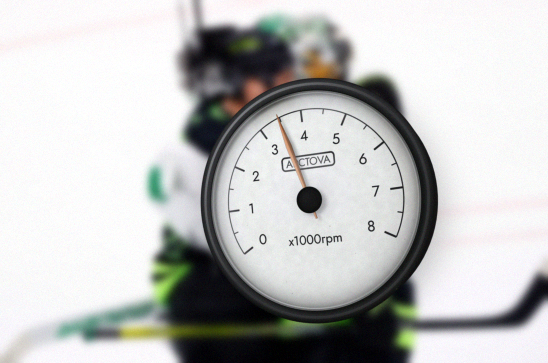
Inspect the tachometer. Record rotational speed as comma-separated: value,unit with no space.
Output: 3500,rpm
